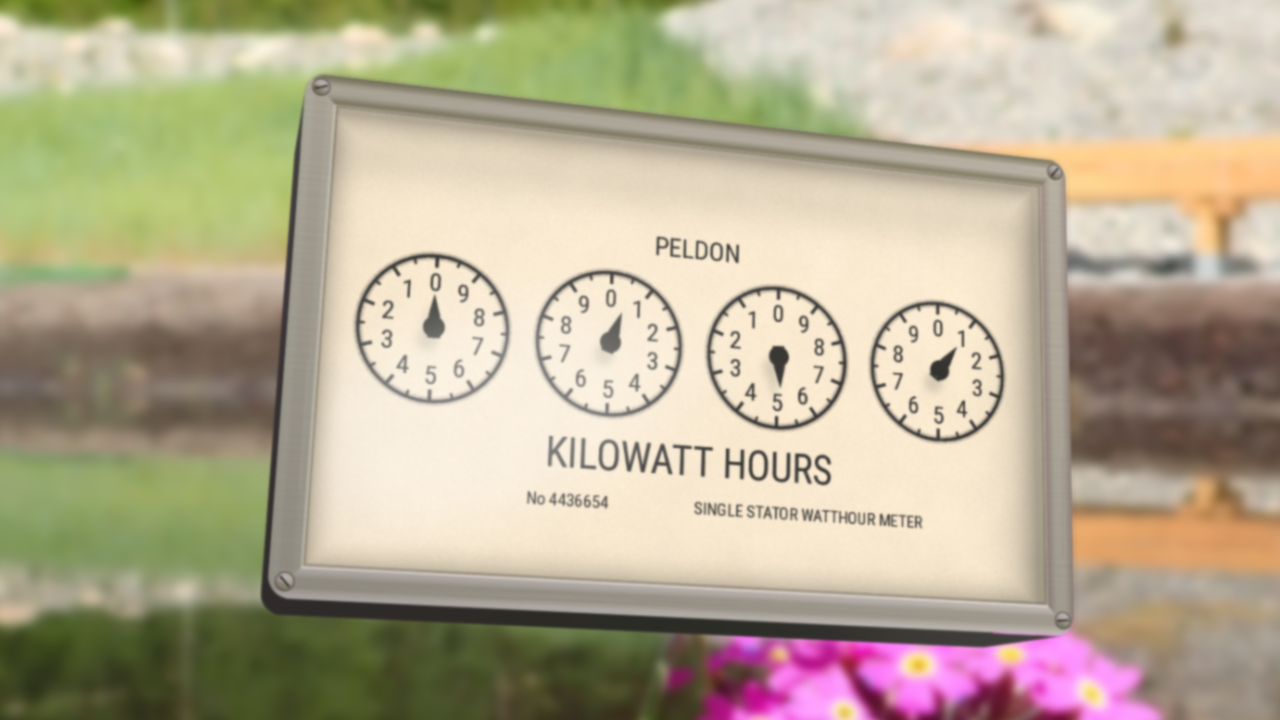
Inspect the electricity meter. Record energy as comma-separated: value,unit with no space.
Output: 51,kWh
